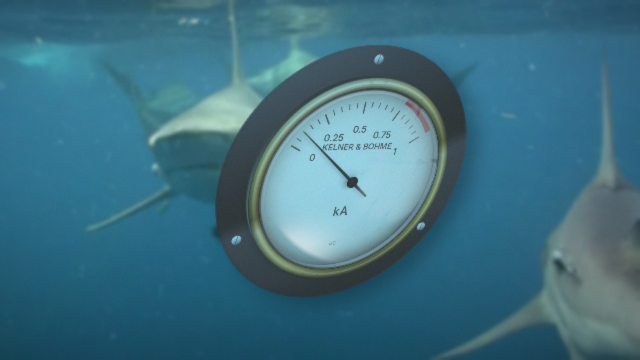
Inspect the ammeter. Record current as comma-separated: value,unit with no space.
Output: 0.1,kA
